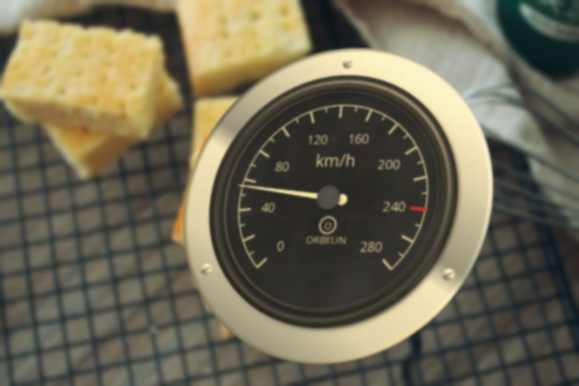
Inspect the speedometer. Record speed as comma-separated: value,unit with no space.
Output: 55,km/h
